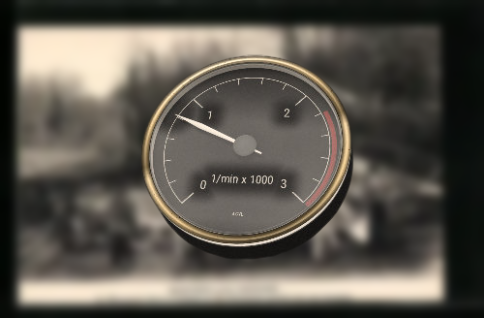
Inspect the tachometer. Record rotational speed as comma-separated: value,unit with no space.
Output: 800,rpm
